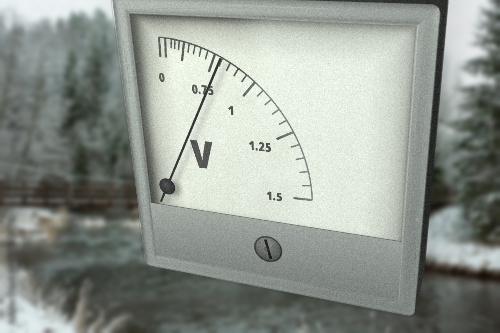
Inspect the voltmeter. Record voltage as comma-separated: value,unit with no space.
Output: 0.8,V
